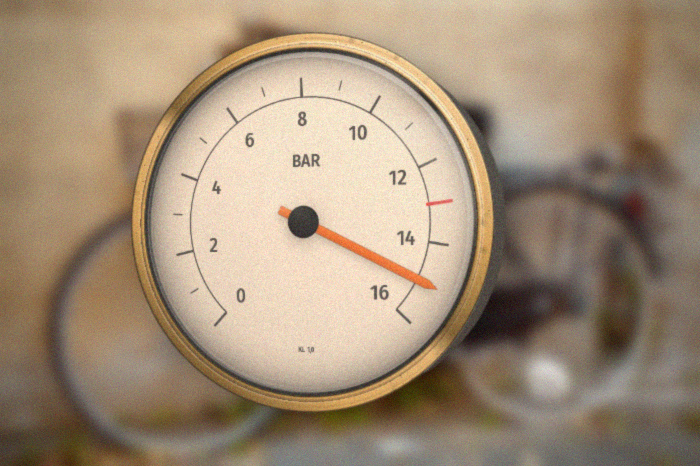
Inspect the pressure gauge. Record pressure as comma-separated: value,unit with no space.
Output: 15,bar
